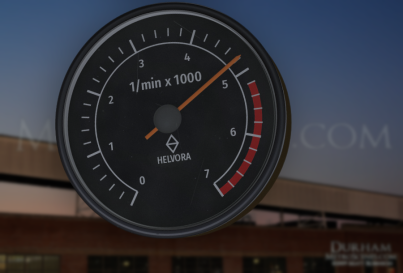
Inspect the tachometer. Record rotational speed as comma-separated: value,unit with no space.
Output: 4800,rpm
